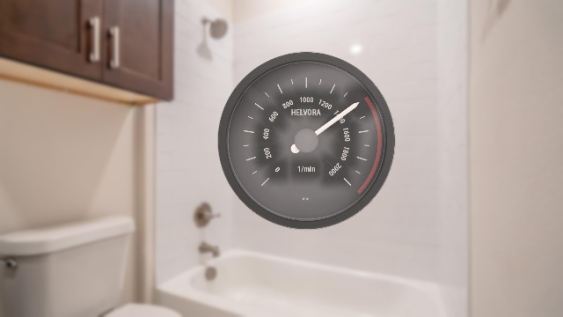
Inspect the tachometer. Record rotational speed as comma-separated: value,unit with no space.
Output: 1400,rpm
